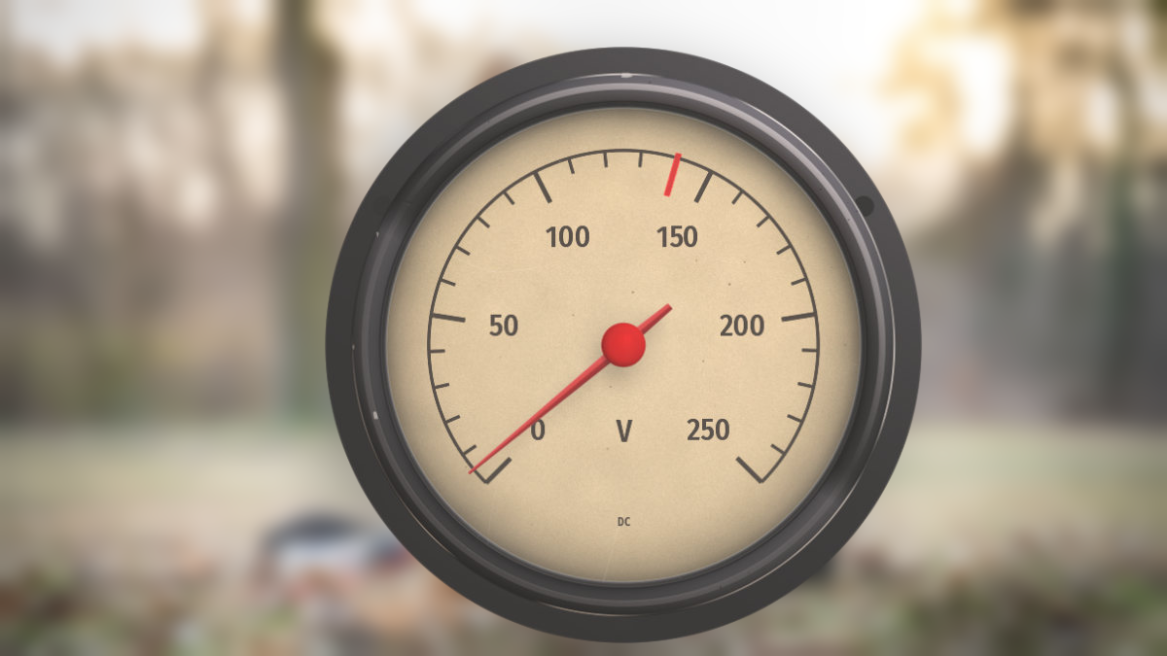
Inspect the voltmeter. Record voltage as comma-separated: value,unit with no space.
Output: 5,V
